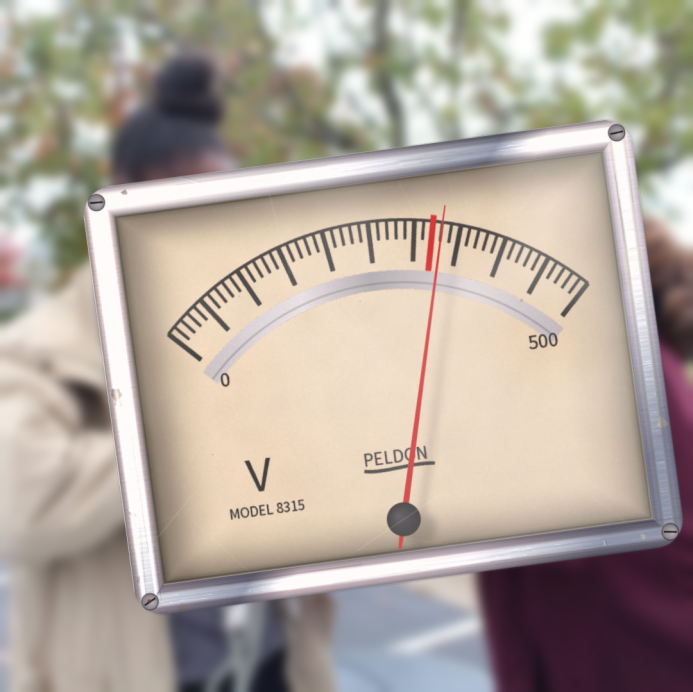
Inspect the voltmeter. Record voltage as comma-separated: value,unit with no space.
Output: 330,V
